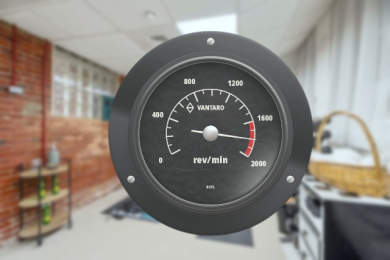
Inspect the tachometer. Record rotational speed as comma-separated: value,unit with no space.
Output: 1800,rpm
